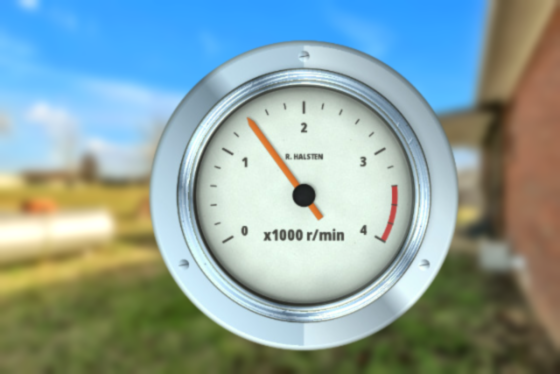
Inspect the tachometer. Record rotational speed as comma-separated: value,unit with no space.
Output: 1400,rpm
